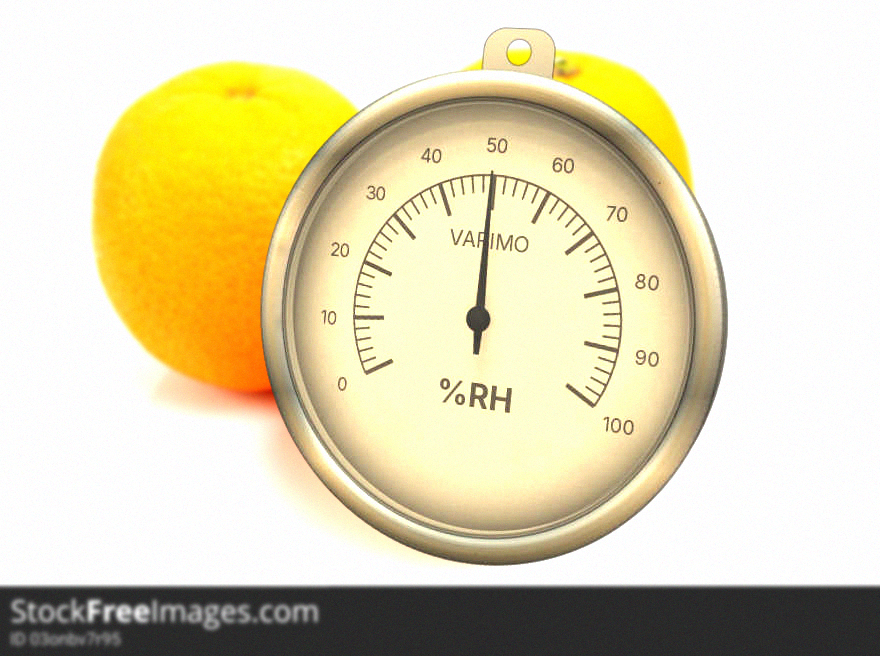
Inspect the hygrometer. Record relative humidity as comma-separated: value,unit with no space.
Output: 50,%
